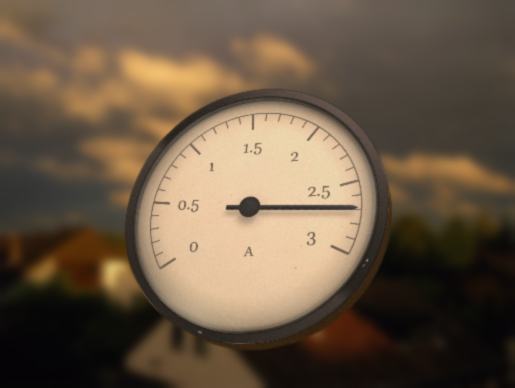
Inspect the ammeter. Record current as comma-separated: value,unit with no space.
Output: 2.7,A
